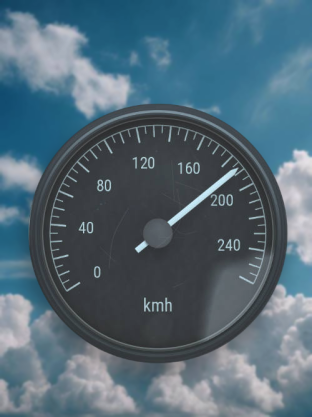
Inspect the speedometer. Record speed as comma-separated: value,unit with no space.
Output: 187.5,km/h
